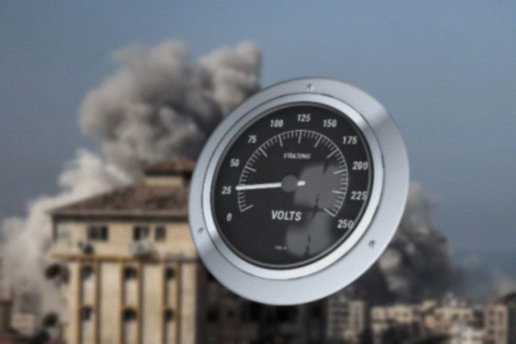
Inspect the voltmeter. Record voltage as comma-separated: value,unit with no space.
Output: 25,V
